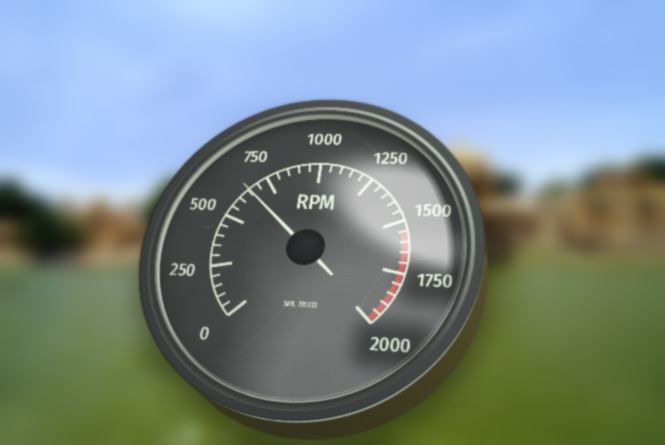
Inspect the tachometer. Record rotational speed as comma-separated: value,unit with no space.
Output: 650,rpm
